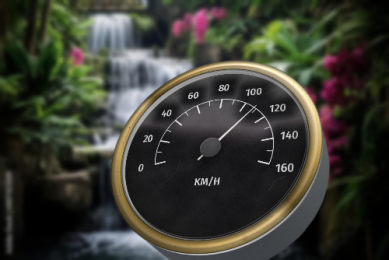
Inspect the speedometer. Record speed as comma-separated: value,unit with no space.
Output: 110,km/h
